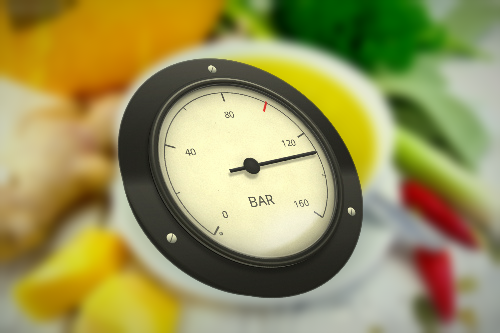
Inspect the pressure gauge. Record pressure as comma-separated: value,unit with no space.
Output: 130,bar
